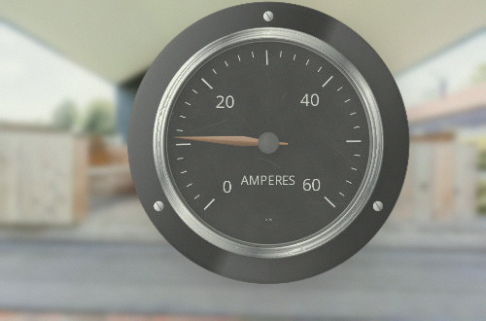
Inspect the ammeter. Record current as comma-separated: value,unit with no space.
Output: 11,A
